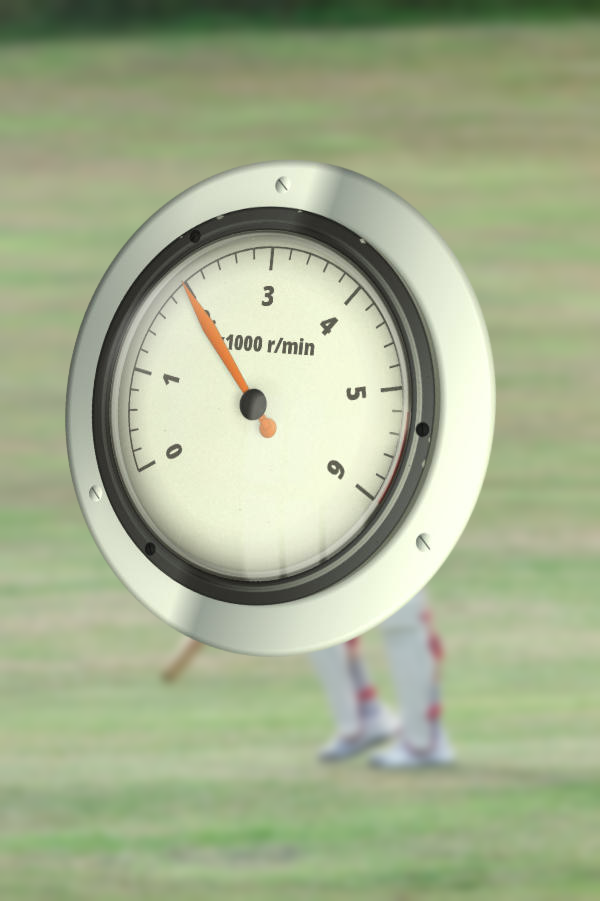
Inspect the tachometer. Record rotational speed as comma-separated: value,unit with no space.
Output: 2000,rpm
